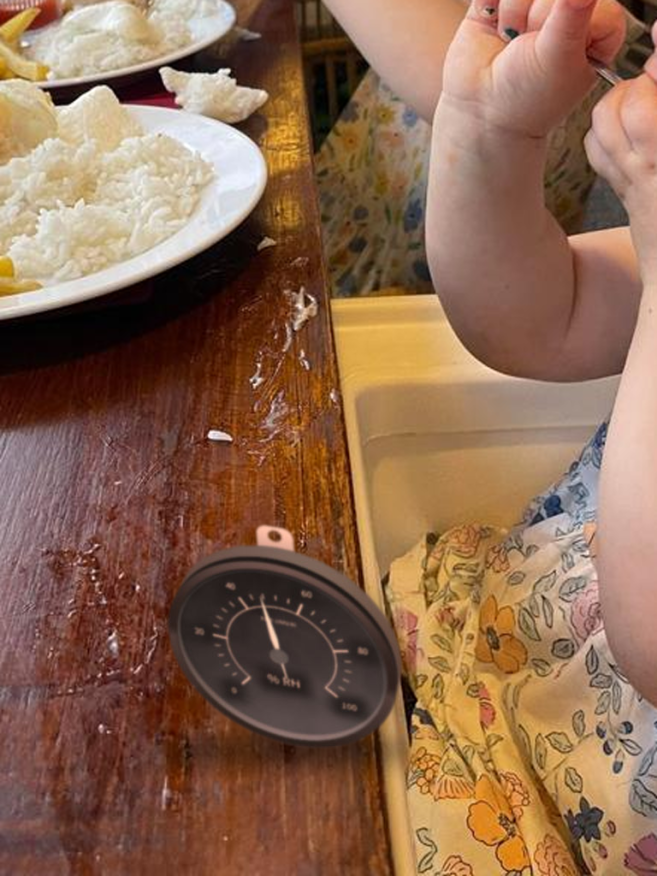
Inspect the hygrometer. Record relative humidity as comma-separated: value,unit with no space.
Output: 48,%
